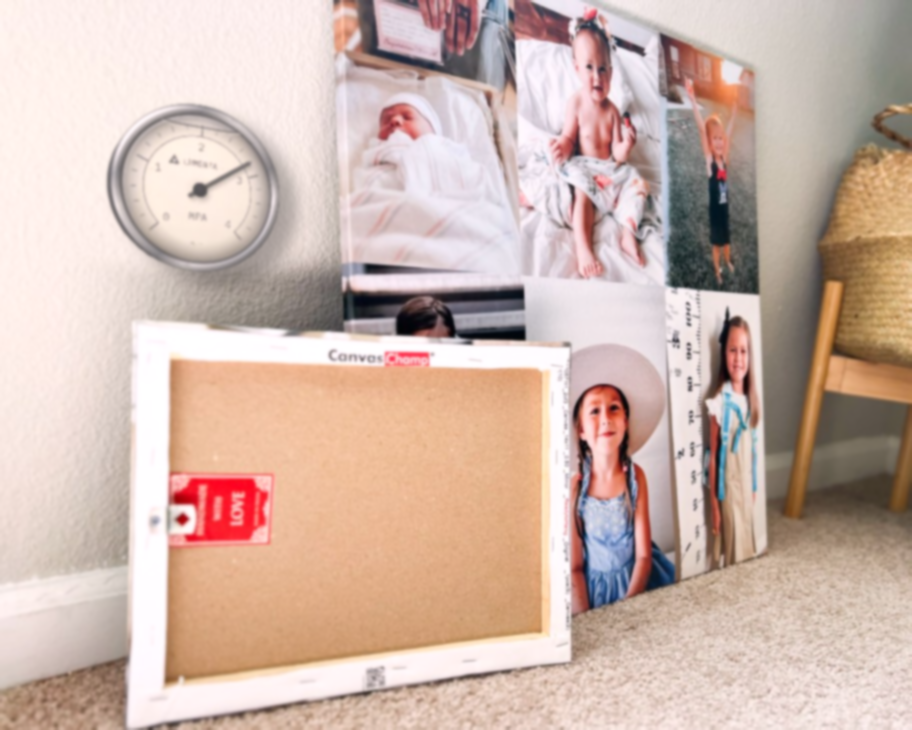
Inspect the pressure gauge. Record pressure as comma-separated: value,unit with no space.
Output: 2.8,MPa
